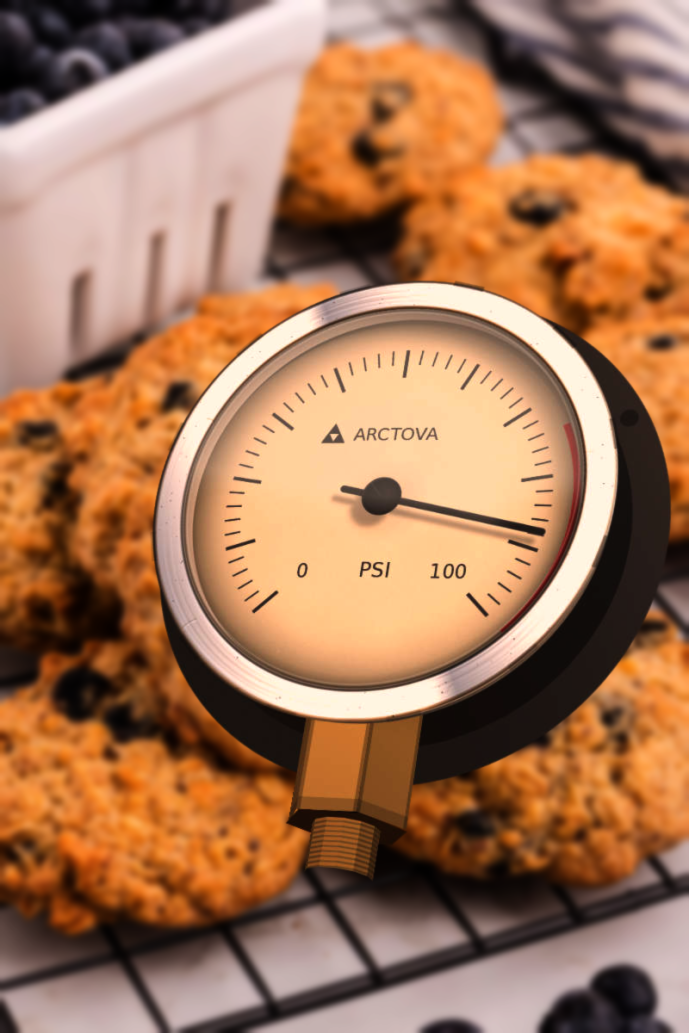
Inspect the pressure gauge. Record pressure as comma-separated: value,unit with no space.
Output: 88,psi
